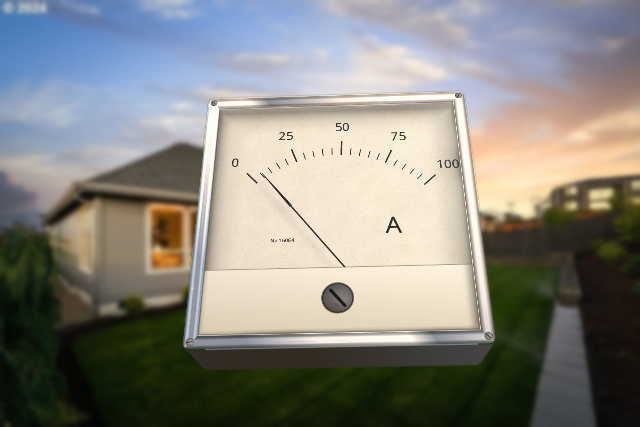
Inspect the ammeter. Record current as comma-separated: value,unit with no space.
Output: 5,A
